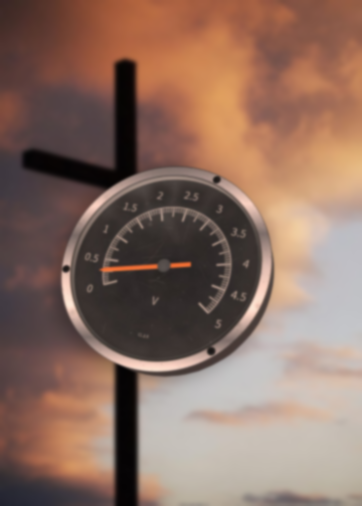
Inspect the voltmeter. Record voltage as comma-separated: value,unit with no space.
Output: 0.25,V
